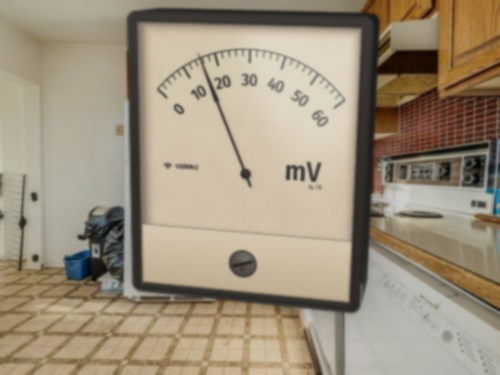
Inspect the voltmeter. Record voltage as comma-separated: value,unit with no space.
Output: 16,mV
